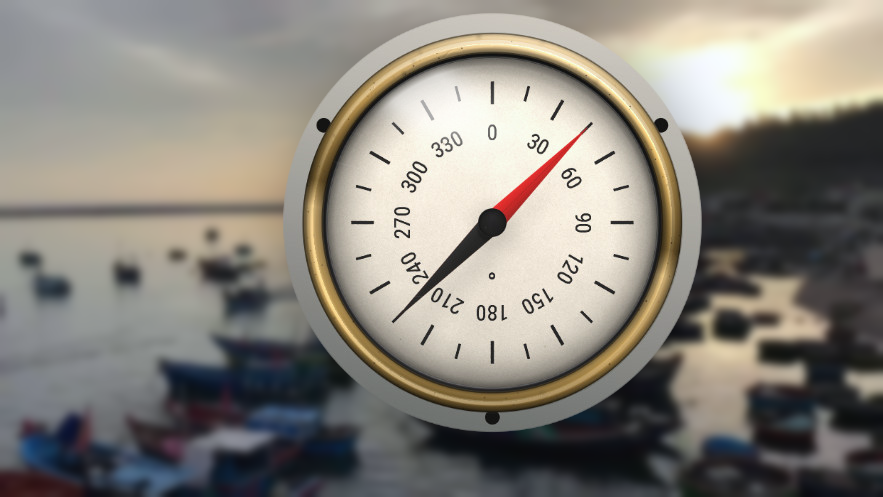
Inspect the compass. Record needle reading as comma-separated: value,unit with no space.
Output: 45,°
